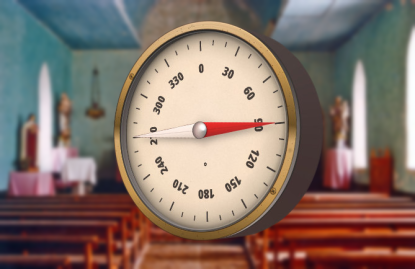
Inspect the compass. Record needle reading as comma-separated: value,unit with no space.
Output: 90,°
